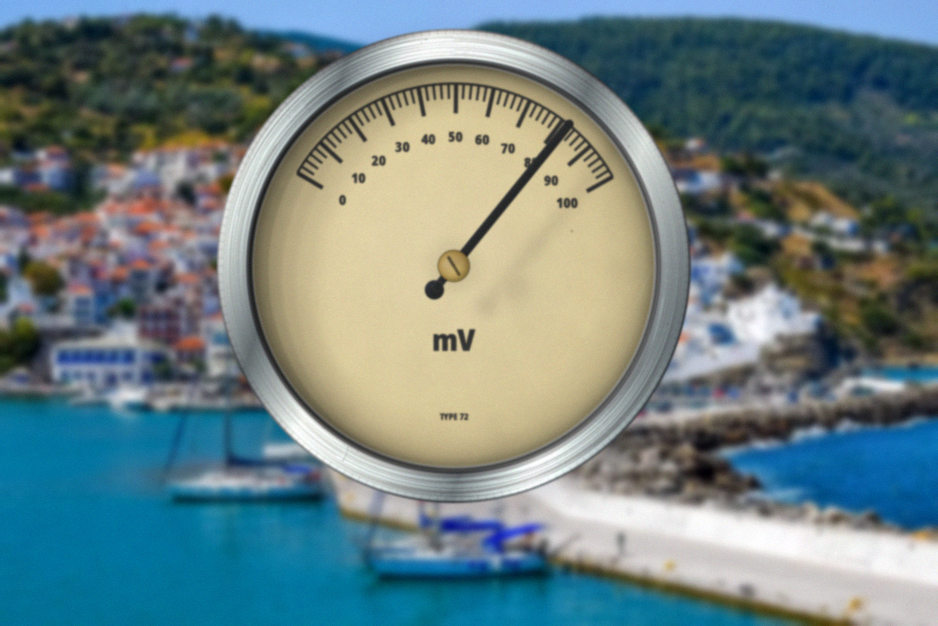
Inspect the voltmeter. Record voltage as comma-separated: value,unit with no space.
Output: 82,mV
